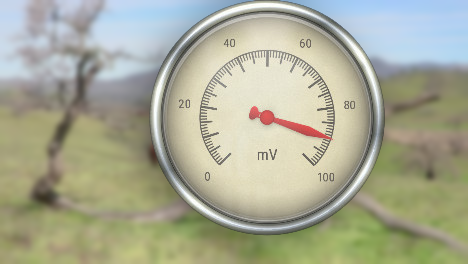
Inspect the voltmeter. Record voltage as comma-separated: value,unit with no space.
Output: 90,mV
